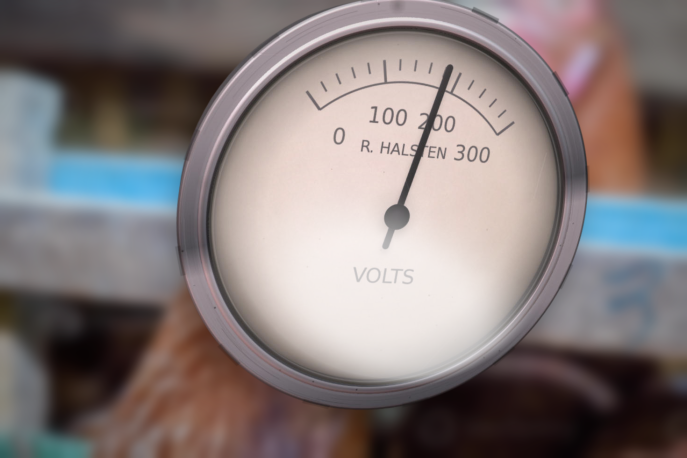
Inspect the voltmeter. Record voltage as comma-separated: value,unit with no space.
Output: 180,V
